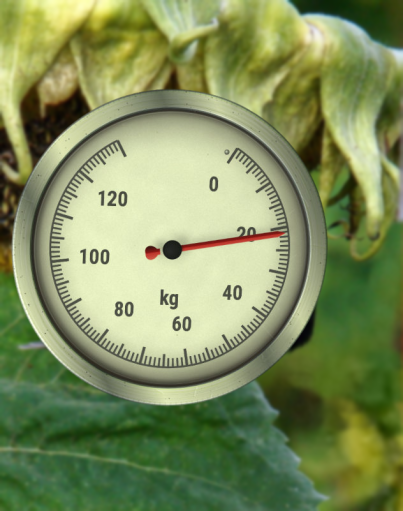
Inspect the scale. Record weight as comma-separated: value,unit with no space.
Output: 21,kg
